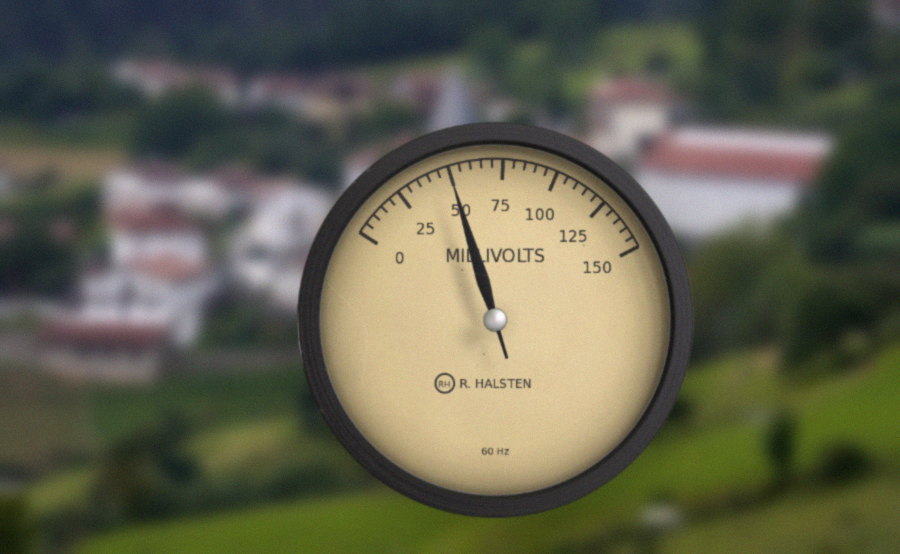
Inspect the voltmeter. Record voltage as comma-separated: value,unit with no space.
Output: 50,mV
